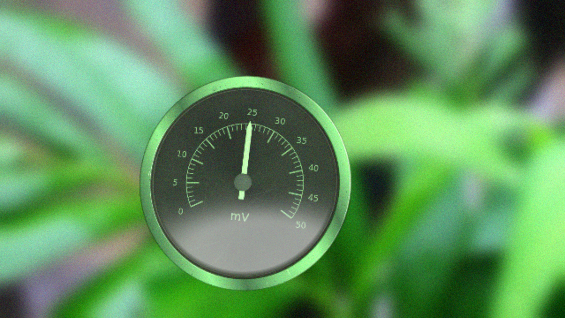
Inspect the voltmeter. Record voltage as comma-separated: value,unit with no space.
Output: 25,mV
